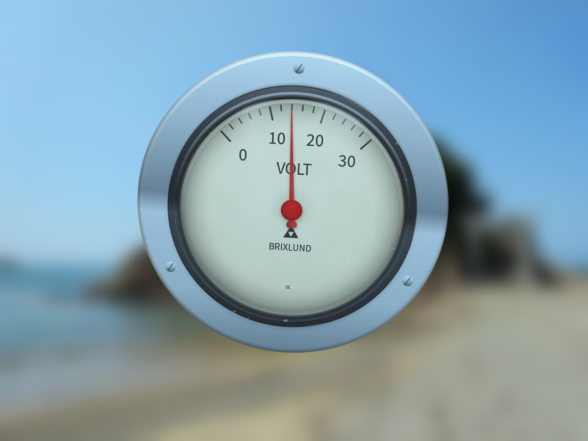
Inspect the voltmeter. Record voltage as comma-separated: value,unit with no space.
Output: 14,V
